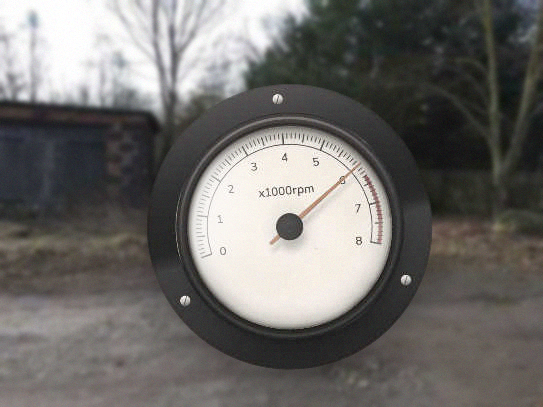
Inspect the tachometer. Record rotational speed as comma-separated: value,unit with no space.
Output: 6000,rpm
